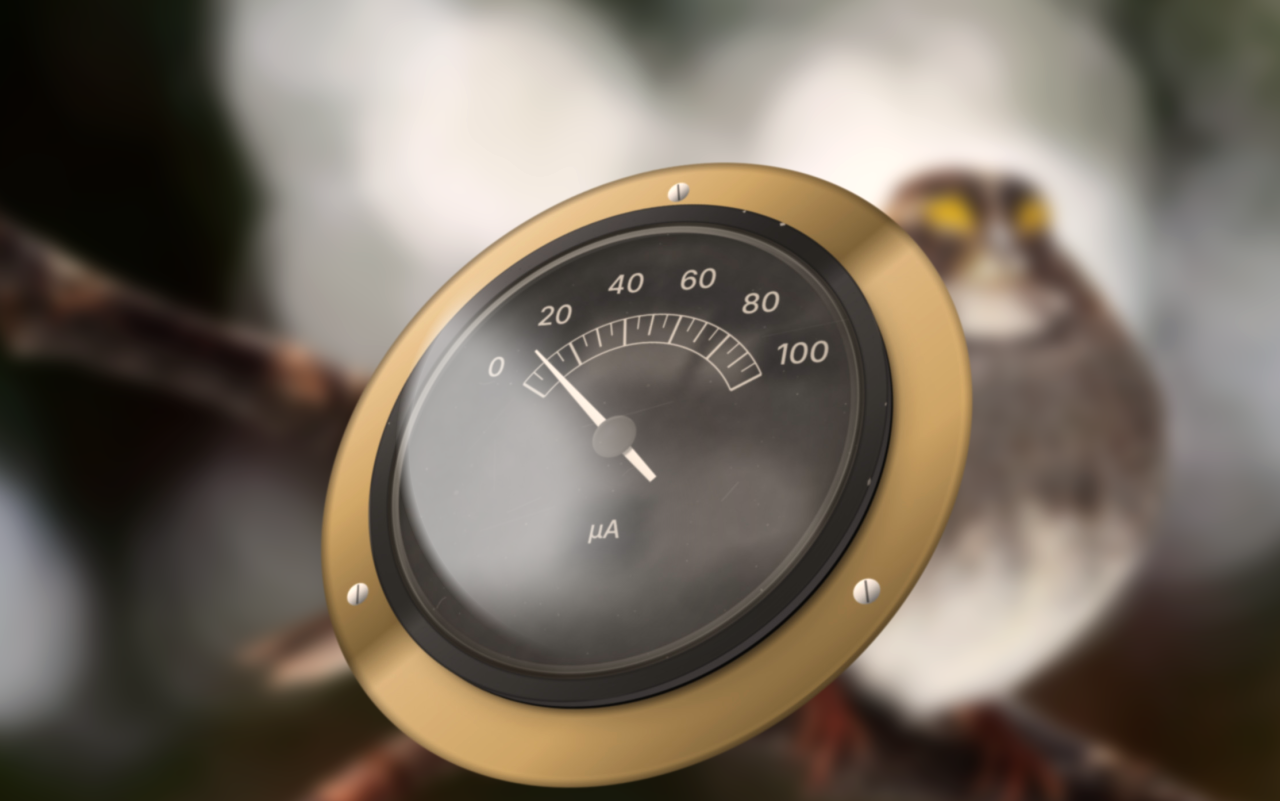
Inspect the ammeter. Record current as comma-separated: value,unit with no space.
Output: 10,µA
